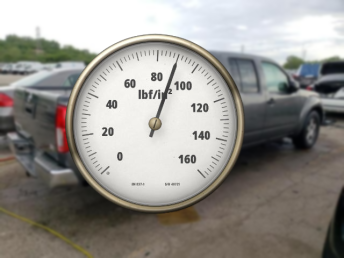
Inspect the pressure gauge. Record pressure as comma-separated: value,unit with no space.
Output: 90,psi
